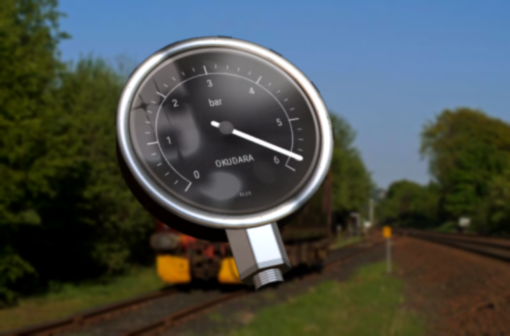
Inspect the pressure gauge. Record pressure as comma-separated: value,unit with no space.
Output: 5.8,bar
